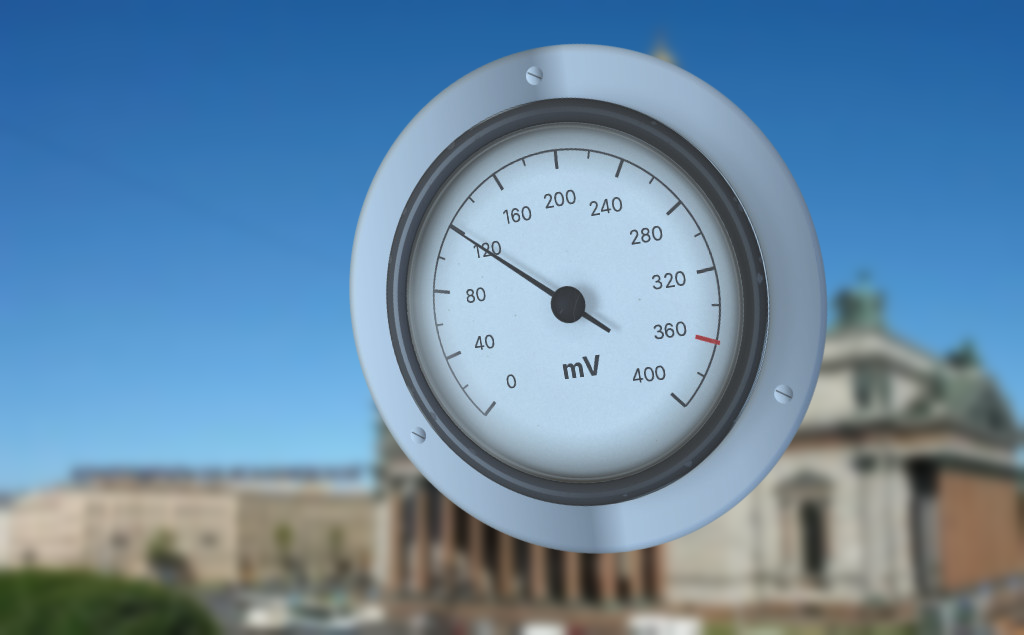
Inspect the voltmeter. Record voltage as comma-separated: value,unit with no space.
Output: 120,mV
